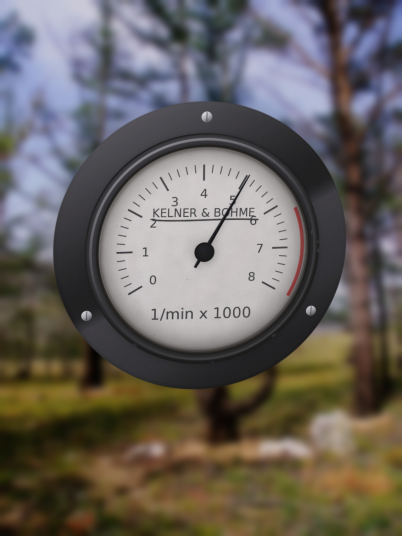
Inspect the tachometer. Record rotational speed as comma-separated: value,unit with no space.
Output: 5000,rpm
